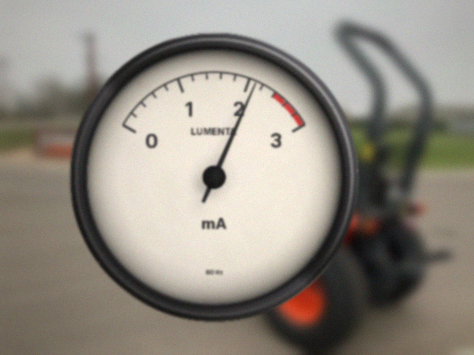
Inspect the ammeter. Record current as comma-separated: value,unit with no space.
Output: 2.1,mA
